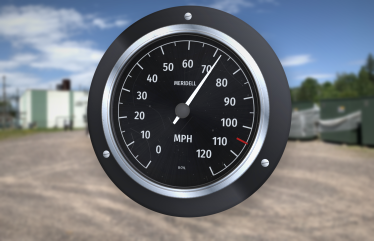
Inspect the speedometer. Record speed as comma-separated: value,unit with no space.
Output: 72.5,mph
